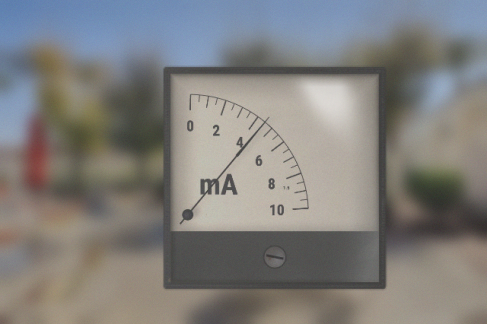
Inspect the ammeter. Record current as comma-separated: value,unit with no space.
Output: 4.5,mA
